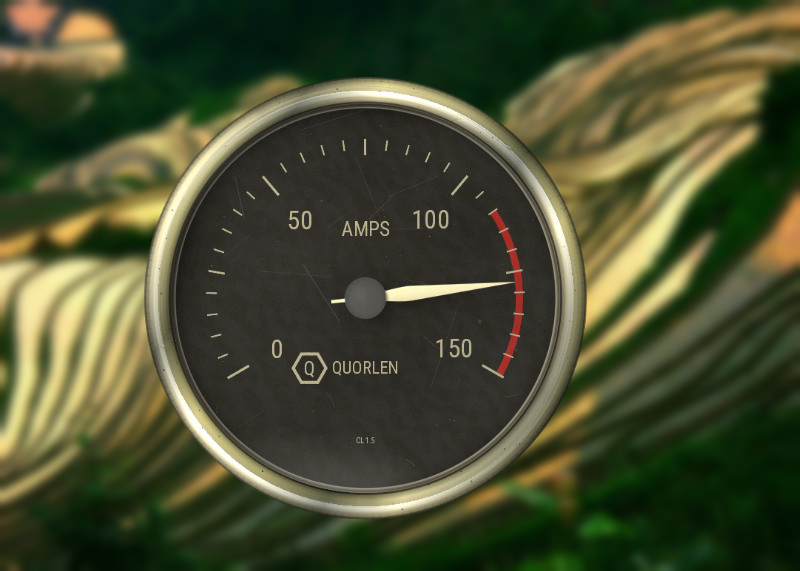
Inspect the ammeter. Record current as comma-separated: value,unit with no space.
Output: 127.5,A
